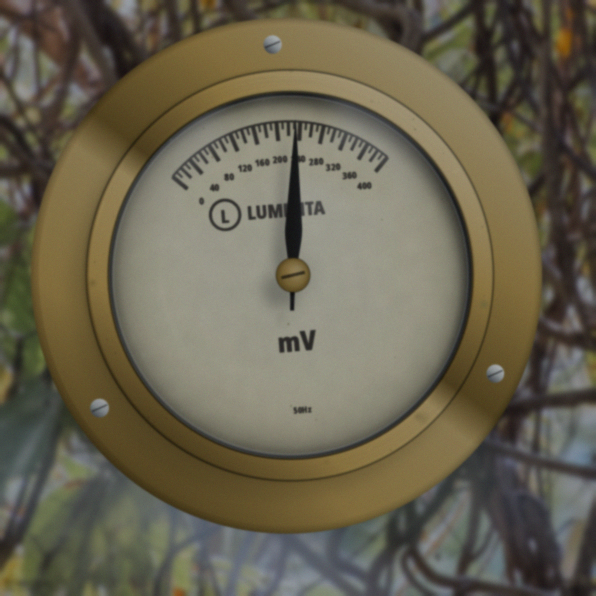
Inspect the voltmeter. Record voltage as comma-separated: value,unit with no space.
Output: 230,mV
